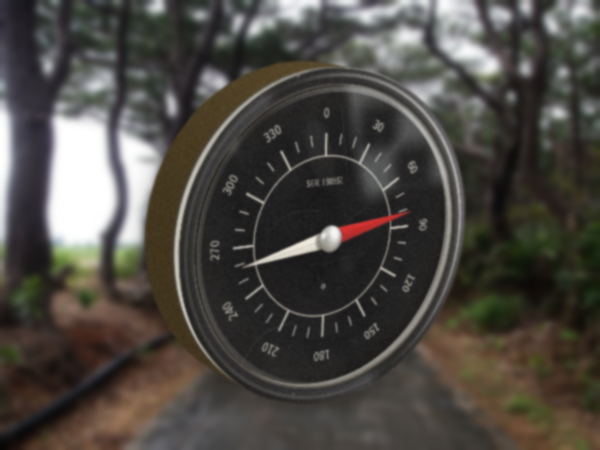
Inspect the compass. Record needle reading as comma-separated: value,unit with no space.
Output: 80,°
